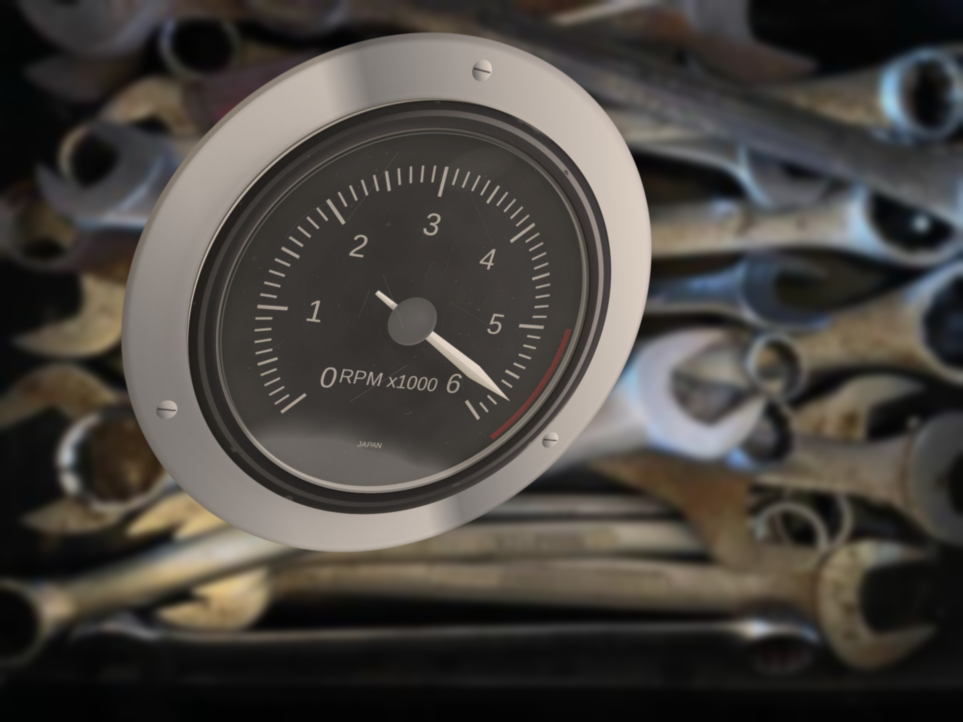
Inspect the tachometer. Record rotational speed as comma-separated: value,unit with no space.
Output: 5700,rpm
